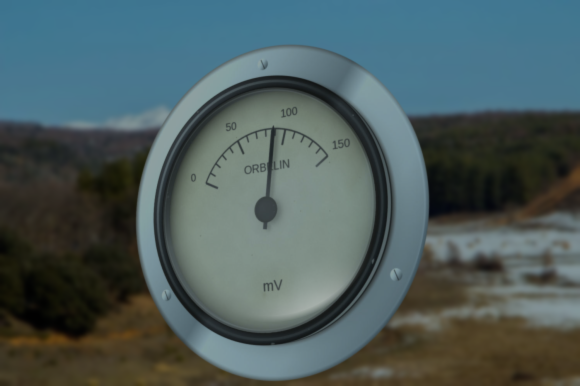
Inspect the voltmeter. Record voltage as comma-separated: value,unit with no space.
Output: 90,mV
